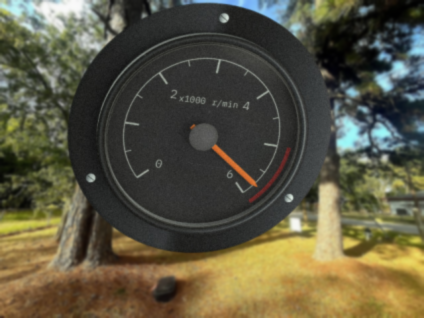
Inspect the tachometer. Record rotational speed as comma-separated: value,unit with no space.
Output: 5750,rpm
